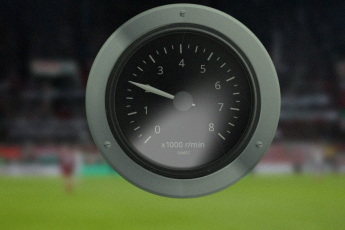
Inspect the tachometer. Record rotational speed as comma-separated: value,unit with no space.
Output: 2000,rpm
